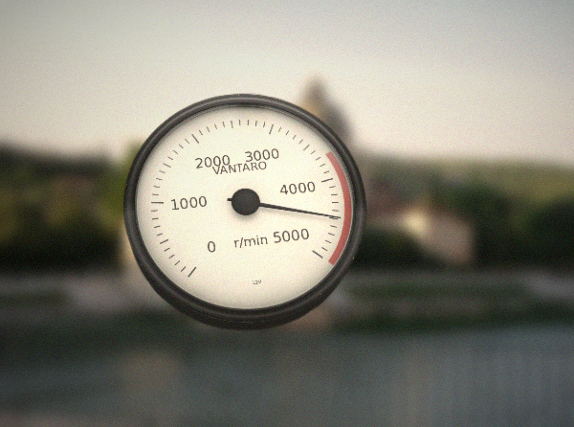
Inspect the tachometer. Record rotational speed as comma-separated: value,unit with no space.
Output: 4500,rpm
